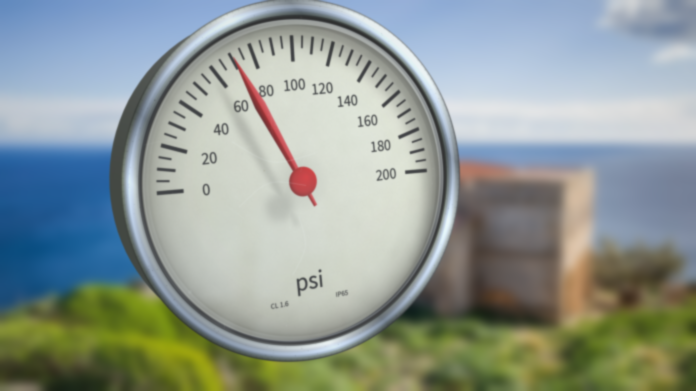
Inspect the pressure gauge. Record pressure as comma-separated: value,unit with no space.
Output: 70,psi
